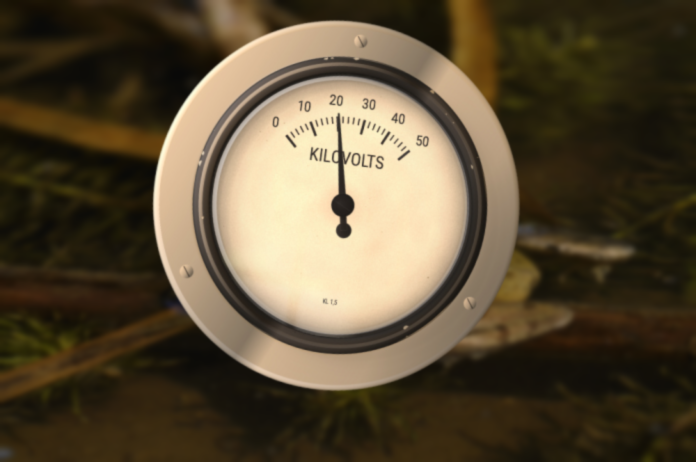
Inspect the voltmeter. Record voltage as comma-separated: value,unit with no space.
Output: 20,kV
